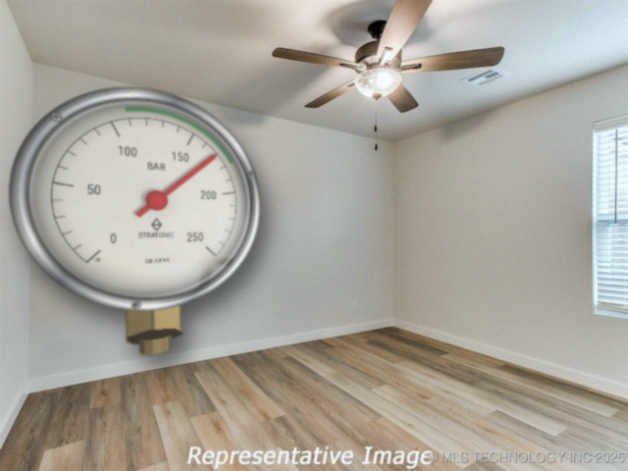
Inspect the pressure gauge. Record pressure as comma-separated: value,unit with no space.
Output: 170,bar
